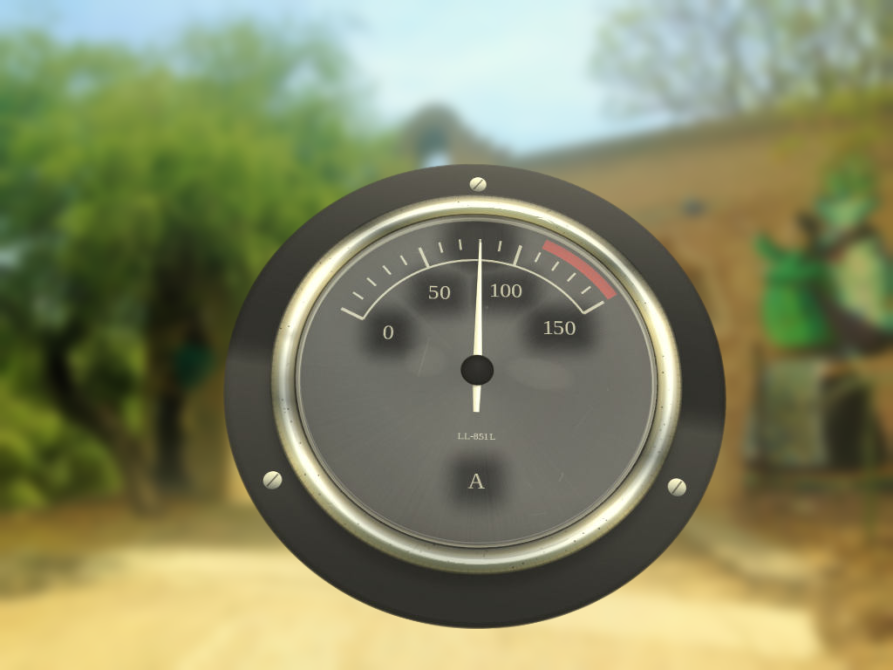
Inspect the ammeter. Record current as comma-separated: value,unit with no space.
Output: 80,A
